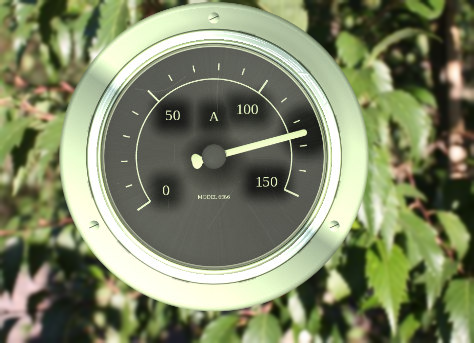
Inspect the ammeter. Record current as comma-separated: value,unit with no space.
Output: 125,A
